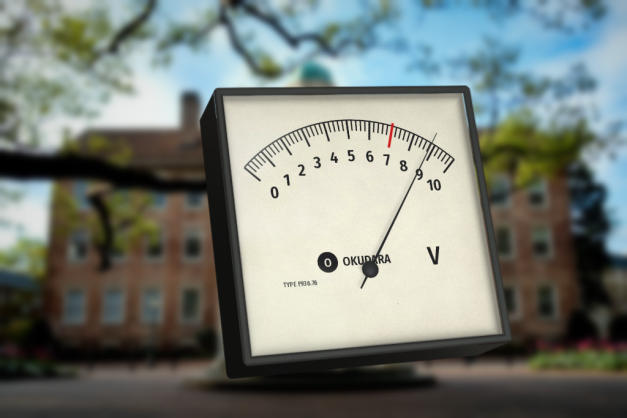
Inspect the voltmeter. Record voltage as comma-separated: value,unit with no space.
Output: 8.8,V
